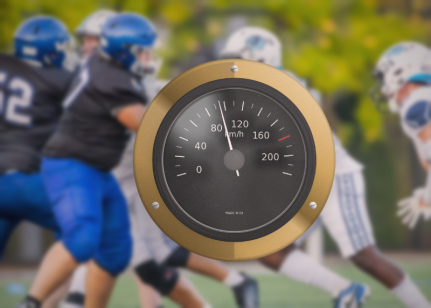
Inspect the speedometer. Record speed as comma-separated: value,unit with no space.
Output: 95,km/h
